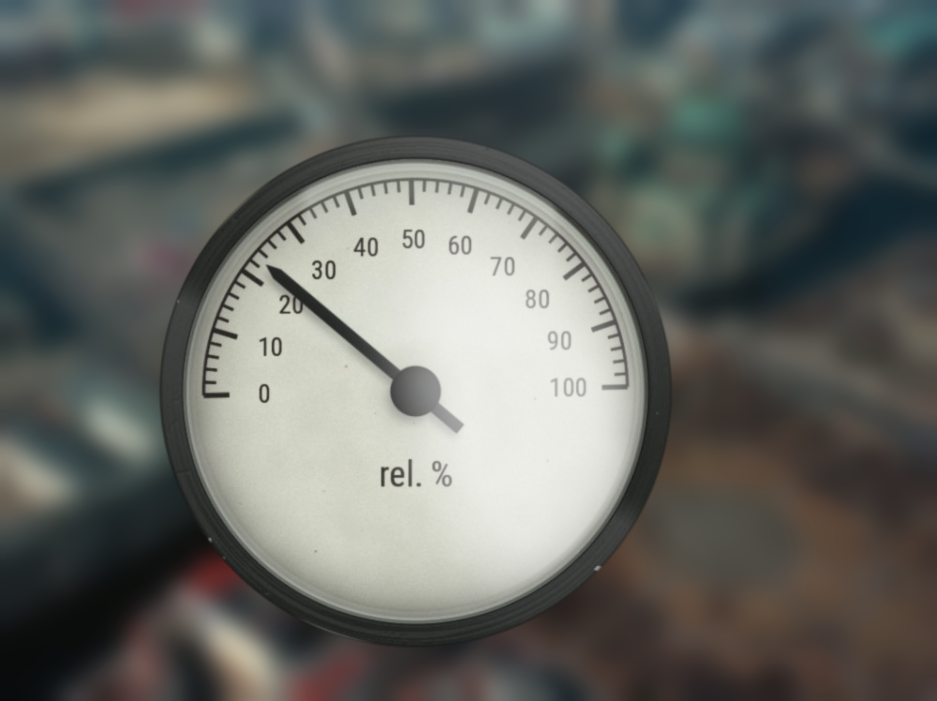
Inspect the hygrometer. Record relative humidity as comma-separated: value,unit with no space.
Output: 23,%
